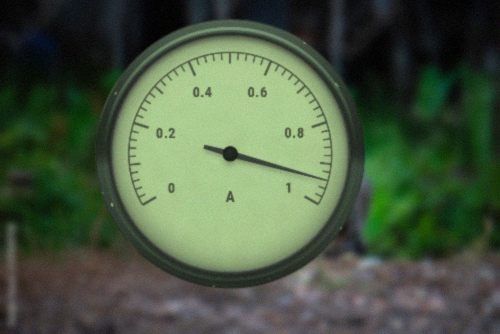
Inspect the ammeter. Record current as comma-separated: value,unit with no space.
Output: 0.94,A
